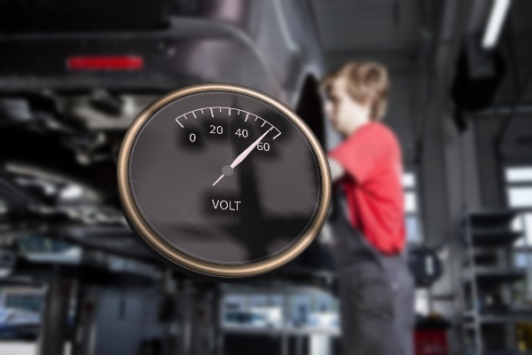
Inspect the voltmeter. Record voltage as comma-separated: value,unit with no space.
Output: 55,V
